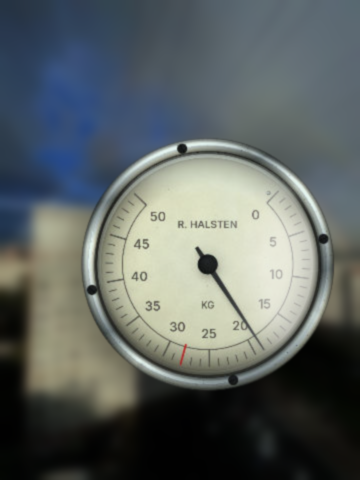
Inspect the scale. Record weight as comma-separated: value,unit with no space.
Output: 19,kg
